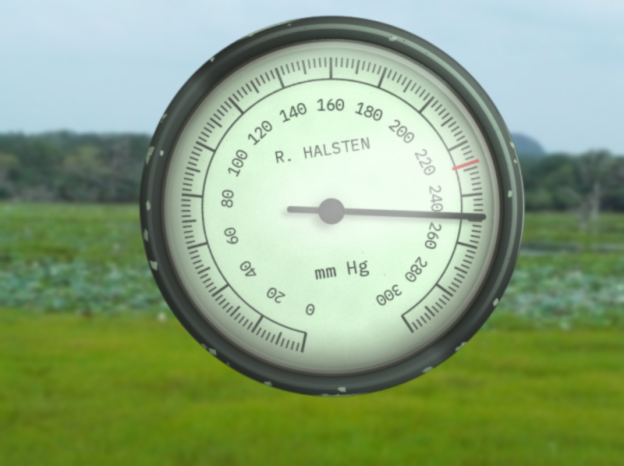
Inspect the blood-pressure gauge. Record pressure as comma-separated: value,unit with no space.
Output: 248,mmHg
